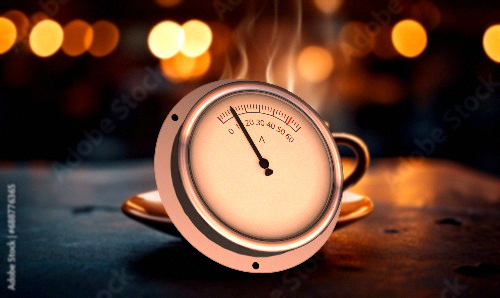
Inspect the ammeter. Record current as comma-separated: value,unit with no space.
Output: 10,A
